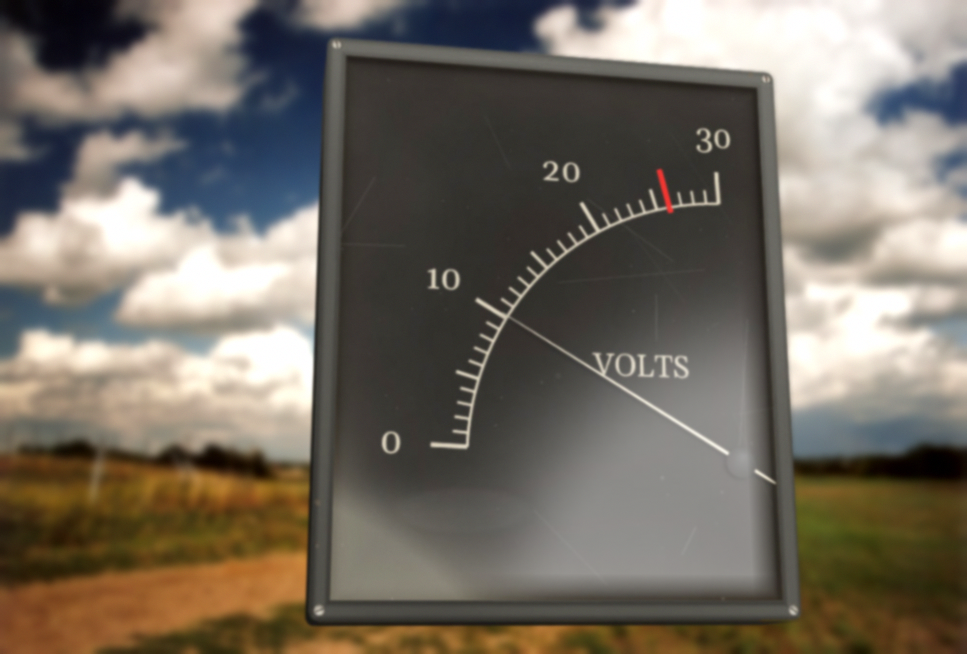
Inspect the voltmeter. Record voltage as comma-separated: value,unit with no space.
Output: 10,V
